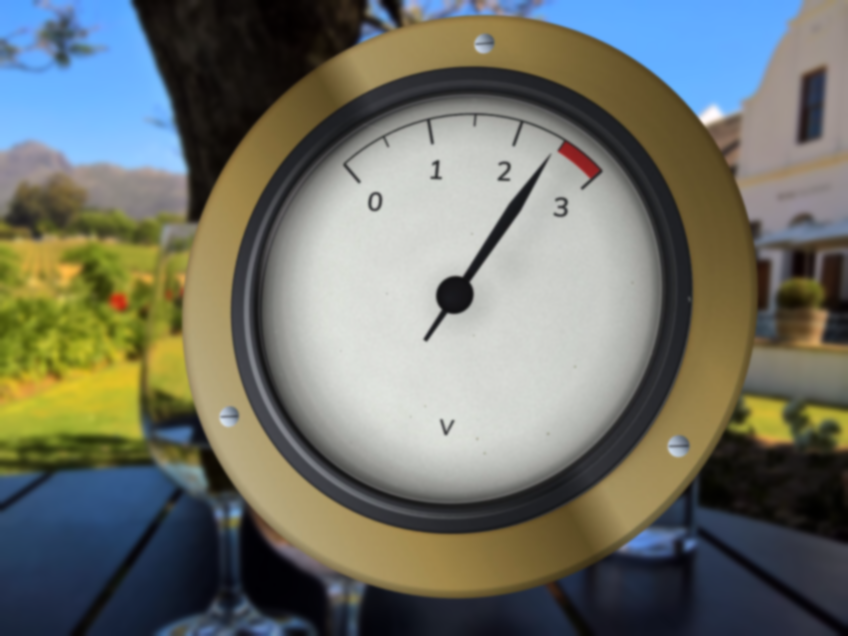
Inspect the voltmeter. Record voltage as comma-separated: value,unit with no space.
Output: 2.5,V
